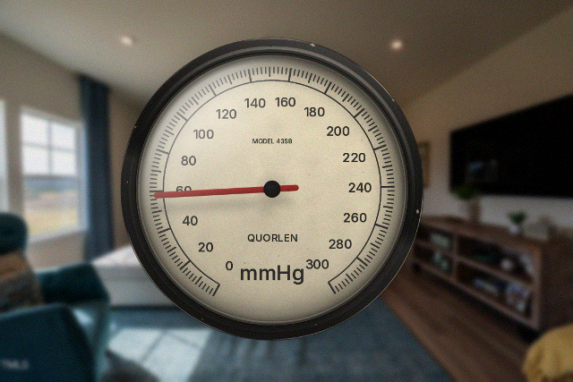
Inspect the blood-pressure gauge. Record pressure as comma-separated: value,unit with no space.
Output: 58,mmHg
